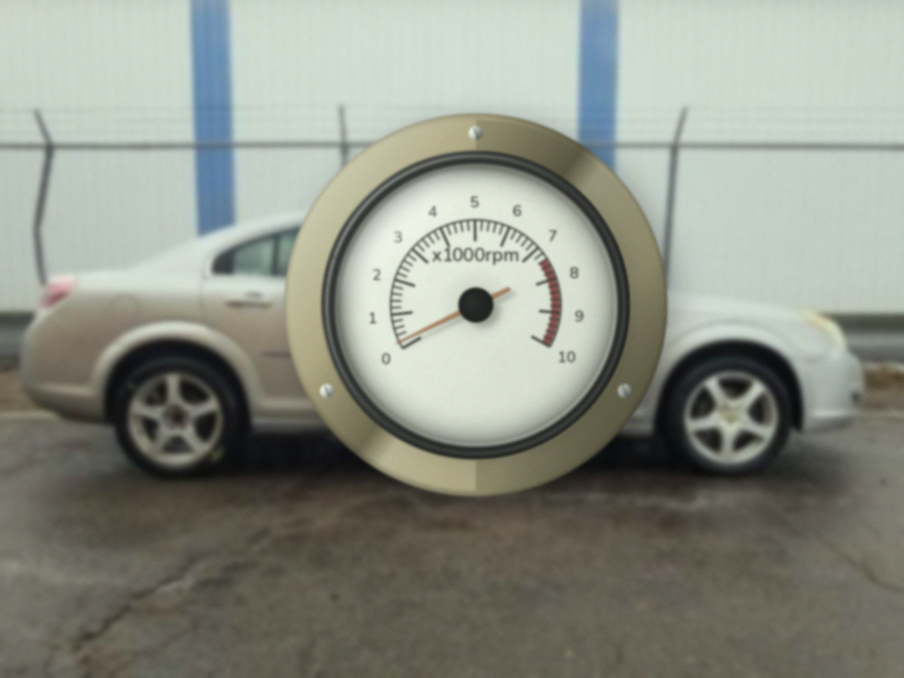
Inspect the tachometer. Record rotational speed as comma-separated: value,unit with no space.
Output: 200,rpm
